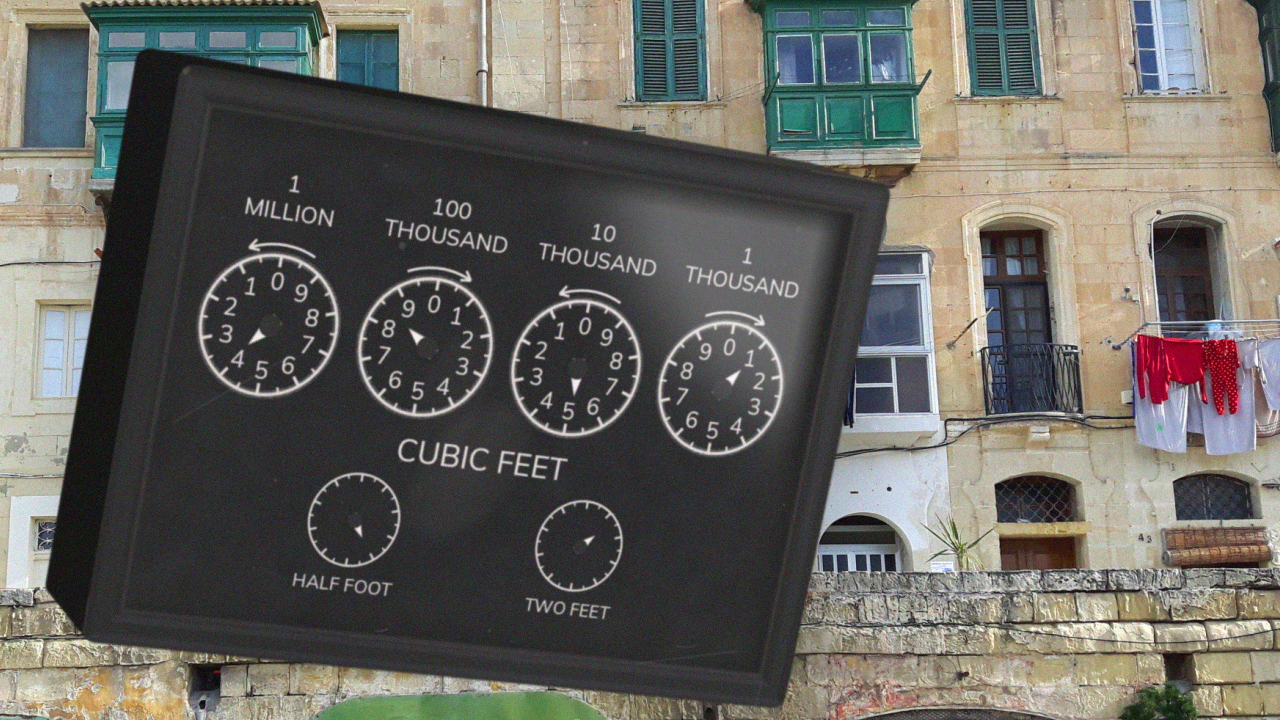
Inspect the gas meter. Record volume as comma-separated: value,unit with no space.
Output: 385100,ft³
